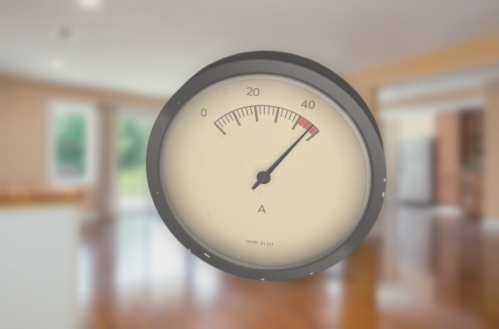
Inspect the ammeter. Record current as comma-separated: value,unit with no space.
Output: 46,A
